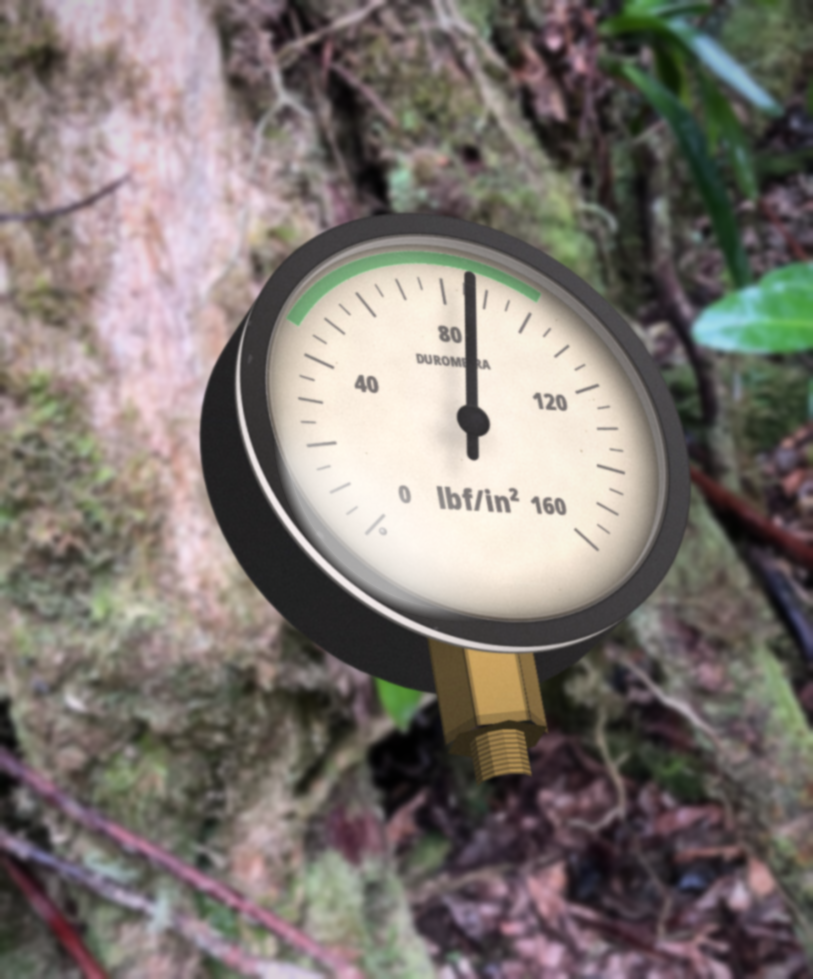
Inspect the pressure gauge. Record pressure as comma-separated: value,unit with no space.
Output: 85,psi
